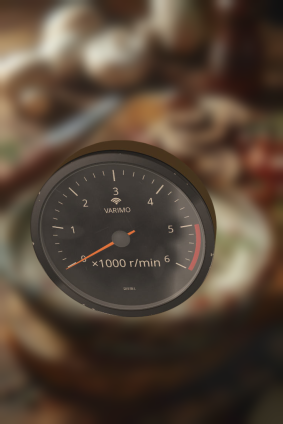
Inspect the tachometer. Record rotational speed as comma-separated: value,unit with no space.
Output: 0,rpm
